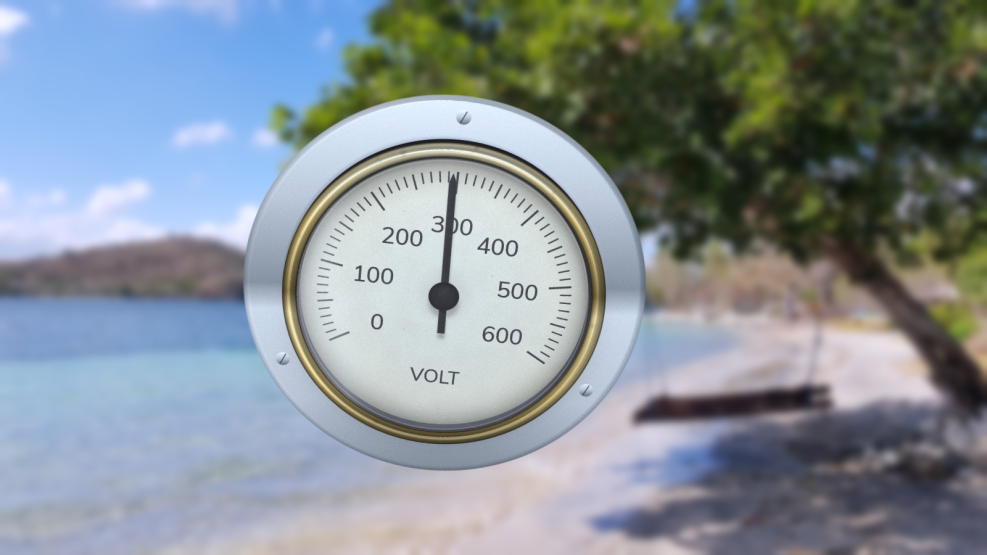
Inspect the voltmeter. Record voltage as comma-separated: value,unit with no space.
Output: 295,V
